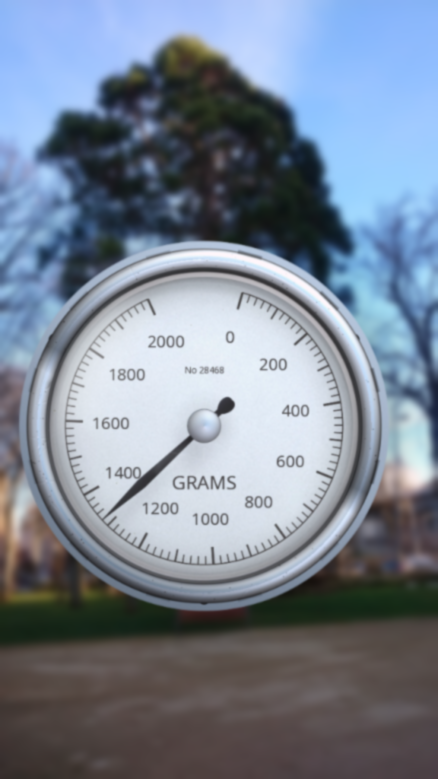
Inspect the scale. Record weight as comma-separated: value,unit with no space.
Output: 1320,g
